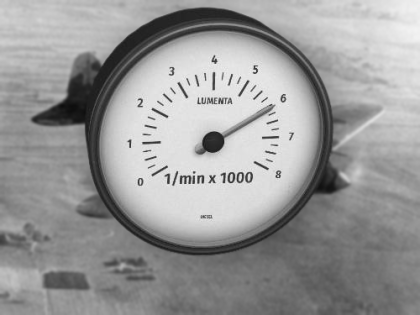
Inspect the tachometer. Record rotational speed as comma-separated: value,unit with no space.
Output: 6000,rpm
